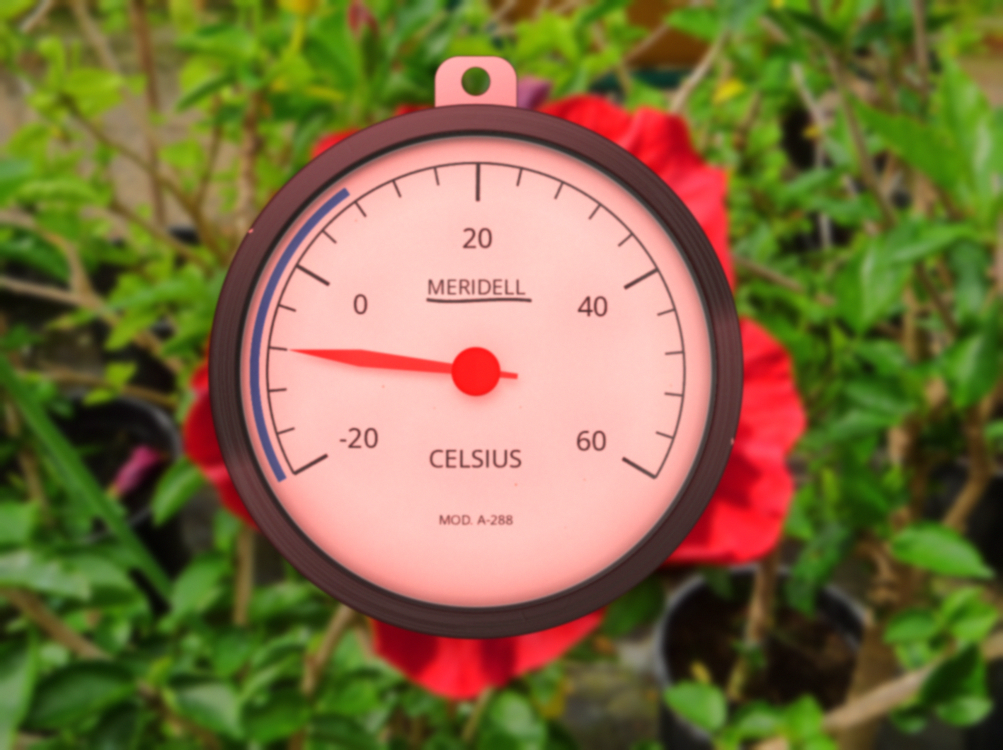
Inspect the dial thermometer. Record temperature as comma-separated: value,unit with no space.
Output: -8,°C
